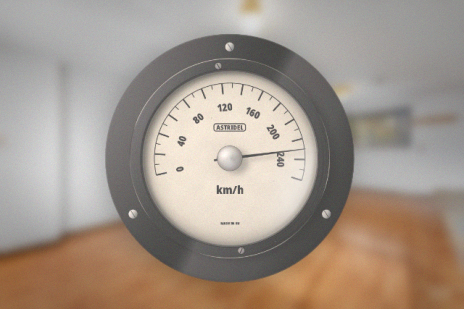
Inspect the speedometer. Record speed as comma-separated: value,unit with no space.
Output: 230,km/h
